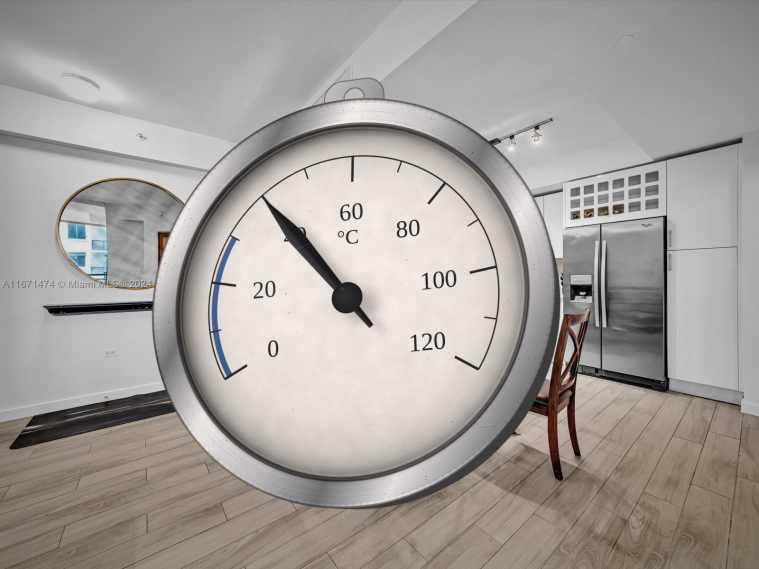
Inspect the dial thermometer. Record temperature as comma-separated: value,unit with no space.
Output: 40,°C
